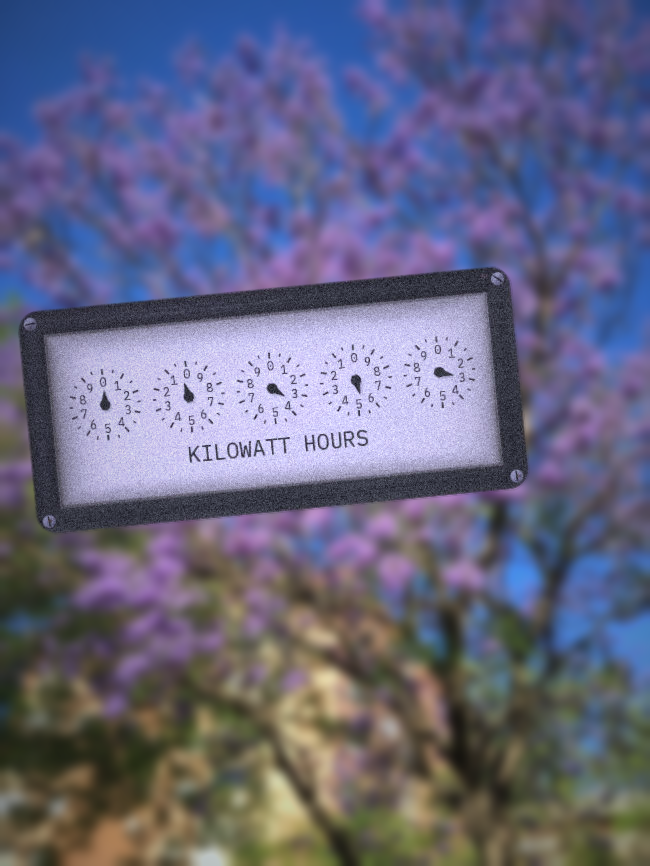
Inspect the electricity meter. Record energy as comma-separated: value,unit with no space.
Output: 353,kWh
